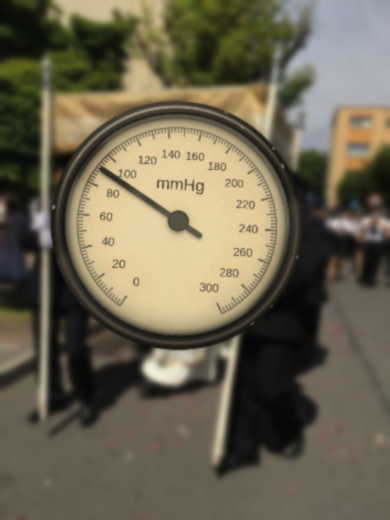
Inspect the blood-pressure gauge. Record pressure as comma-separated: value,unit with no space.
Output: 90,mmHg
